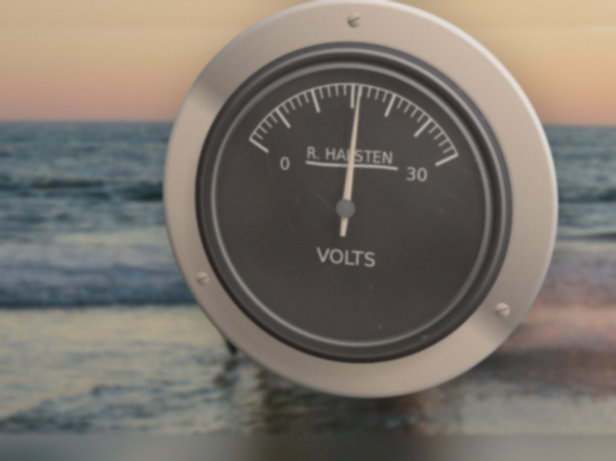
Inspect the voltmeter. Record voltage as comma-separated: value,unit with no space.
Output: 16,V
